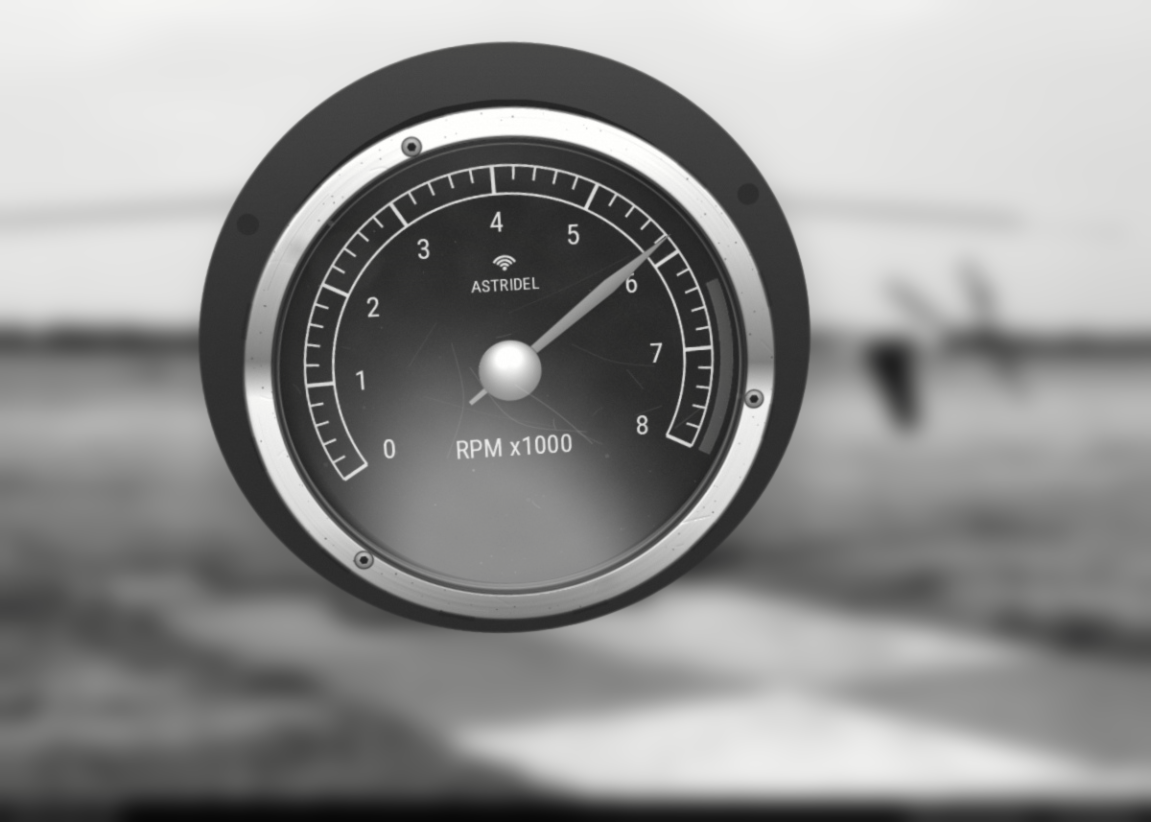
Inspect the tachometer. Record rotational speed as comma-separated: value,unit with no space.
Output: 5800,rpm
